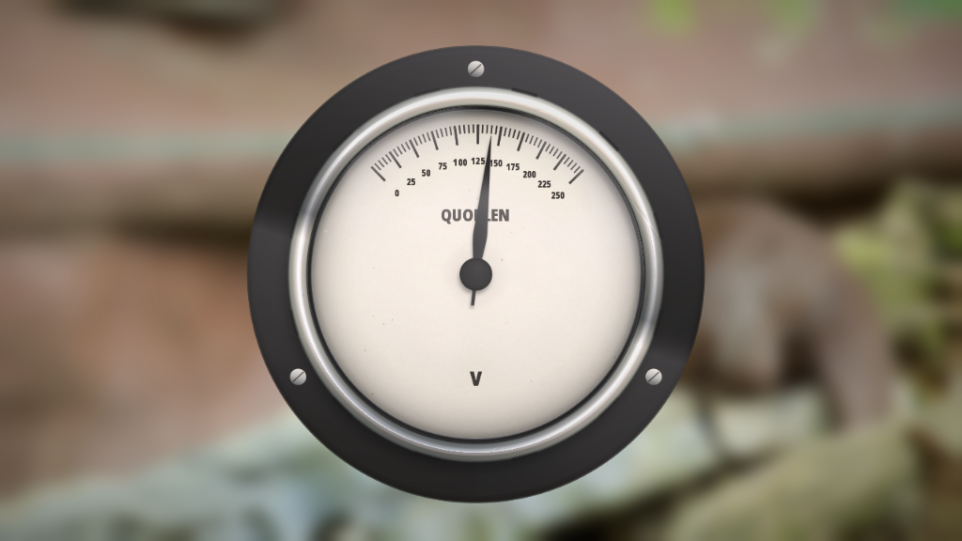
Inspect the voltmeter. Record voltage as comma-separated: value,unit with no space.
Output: 140,V
